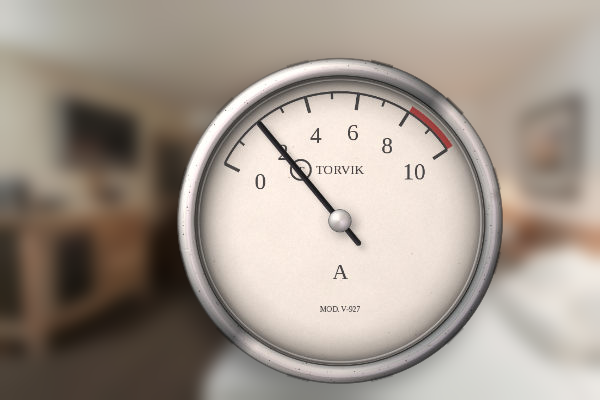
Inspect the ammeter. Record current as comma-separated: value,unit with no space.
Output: 2,A
